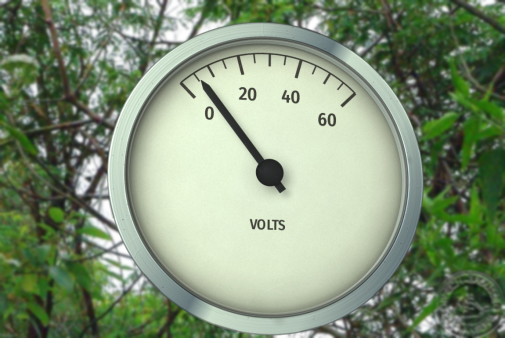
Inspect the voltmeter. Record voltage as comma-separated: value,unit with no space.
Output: 5,V
